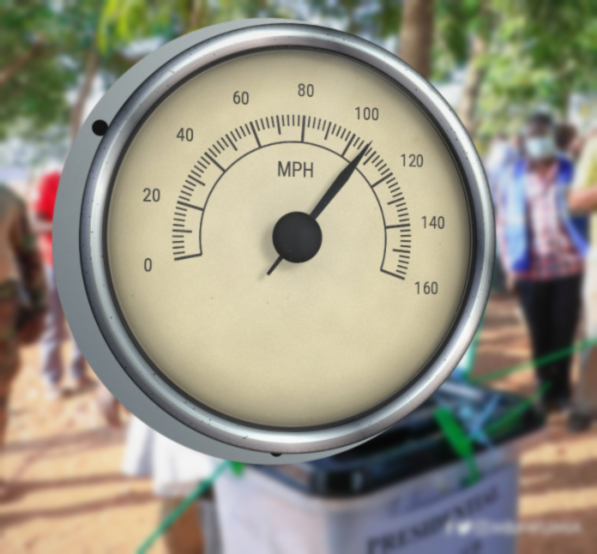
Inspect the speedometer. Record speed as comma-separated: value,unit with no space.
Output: 106,mph
